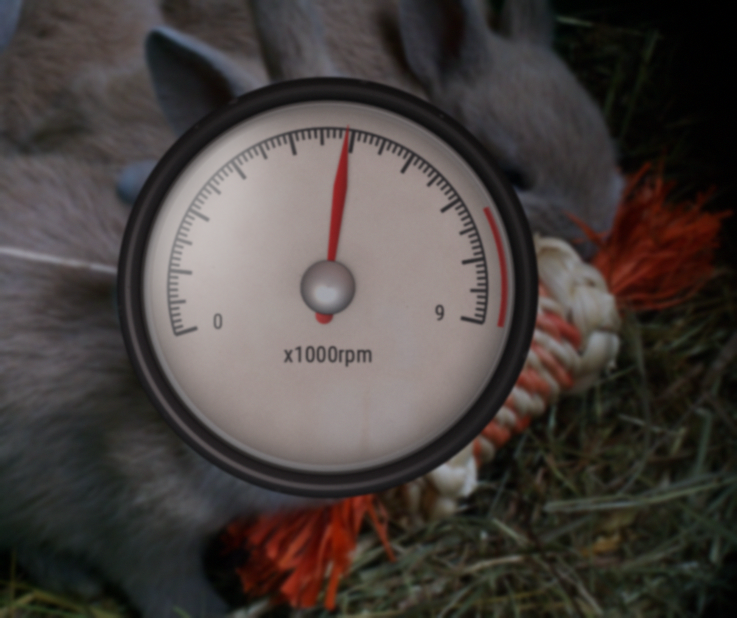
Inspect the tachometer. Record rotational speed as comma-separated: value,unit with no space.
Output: 4900,rpm
